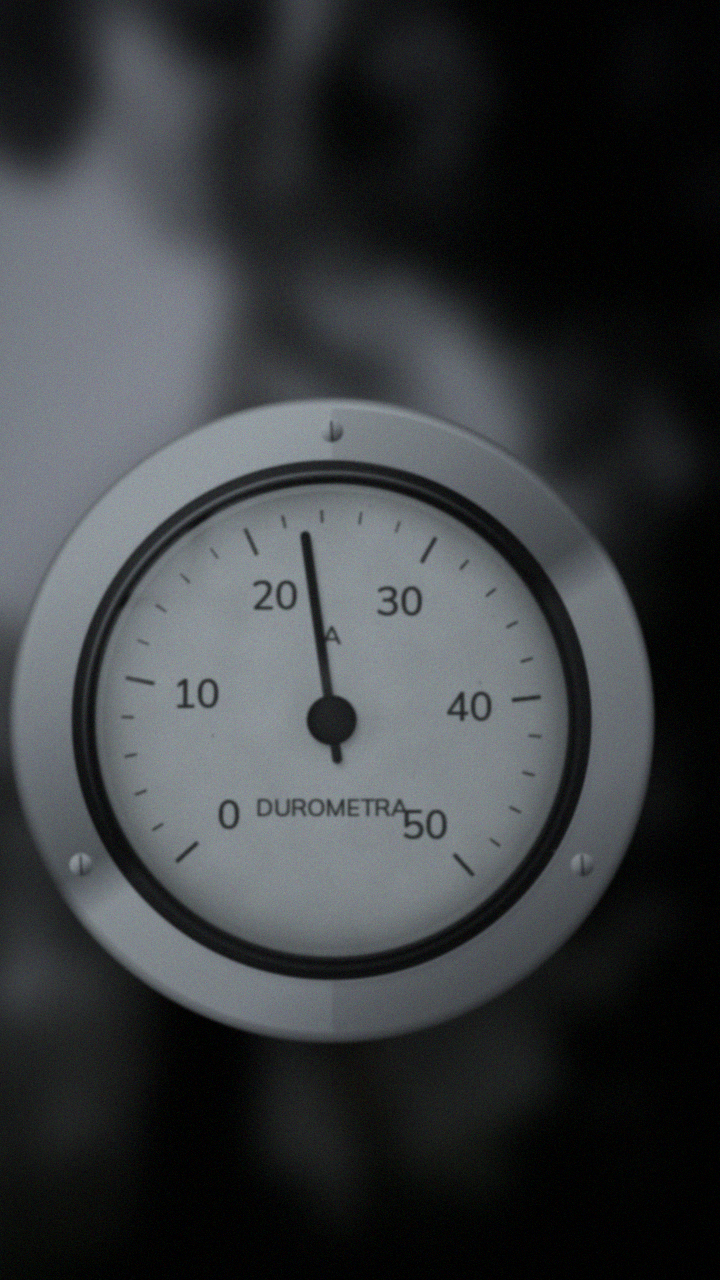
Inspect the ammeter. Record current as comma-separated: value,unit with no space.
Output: 23,A
